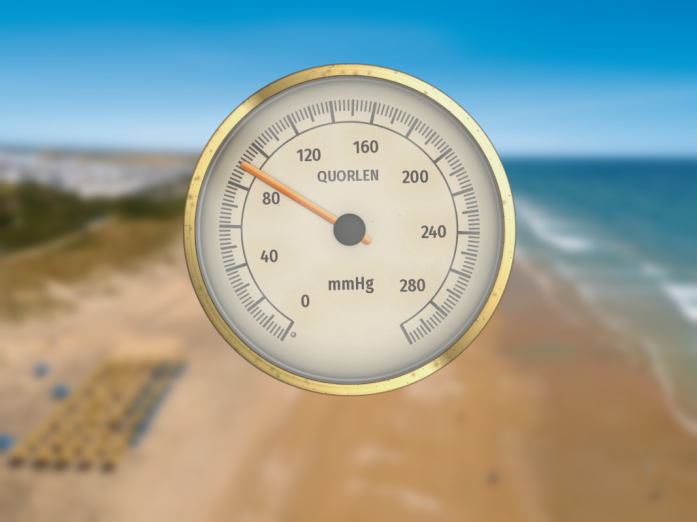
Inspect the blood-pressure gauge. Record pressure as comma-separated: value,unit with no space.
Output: 90,mmHg
